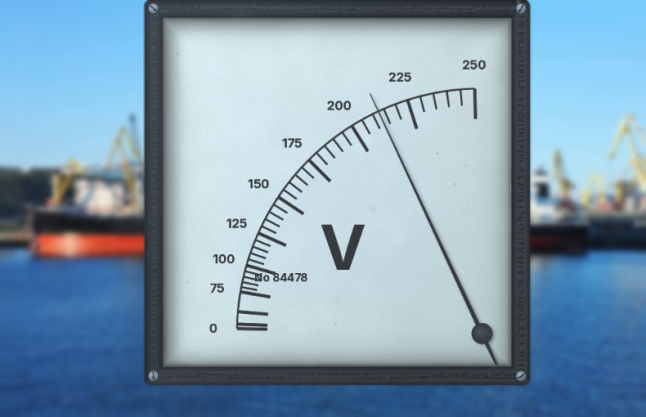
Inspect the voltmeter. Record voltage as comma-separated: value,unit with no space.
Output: 212.5,V
